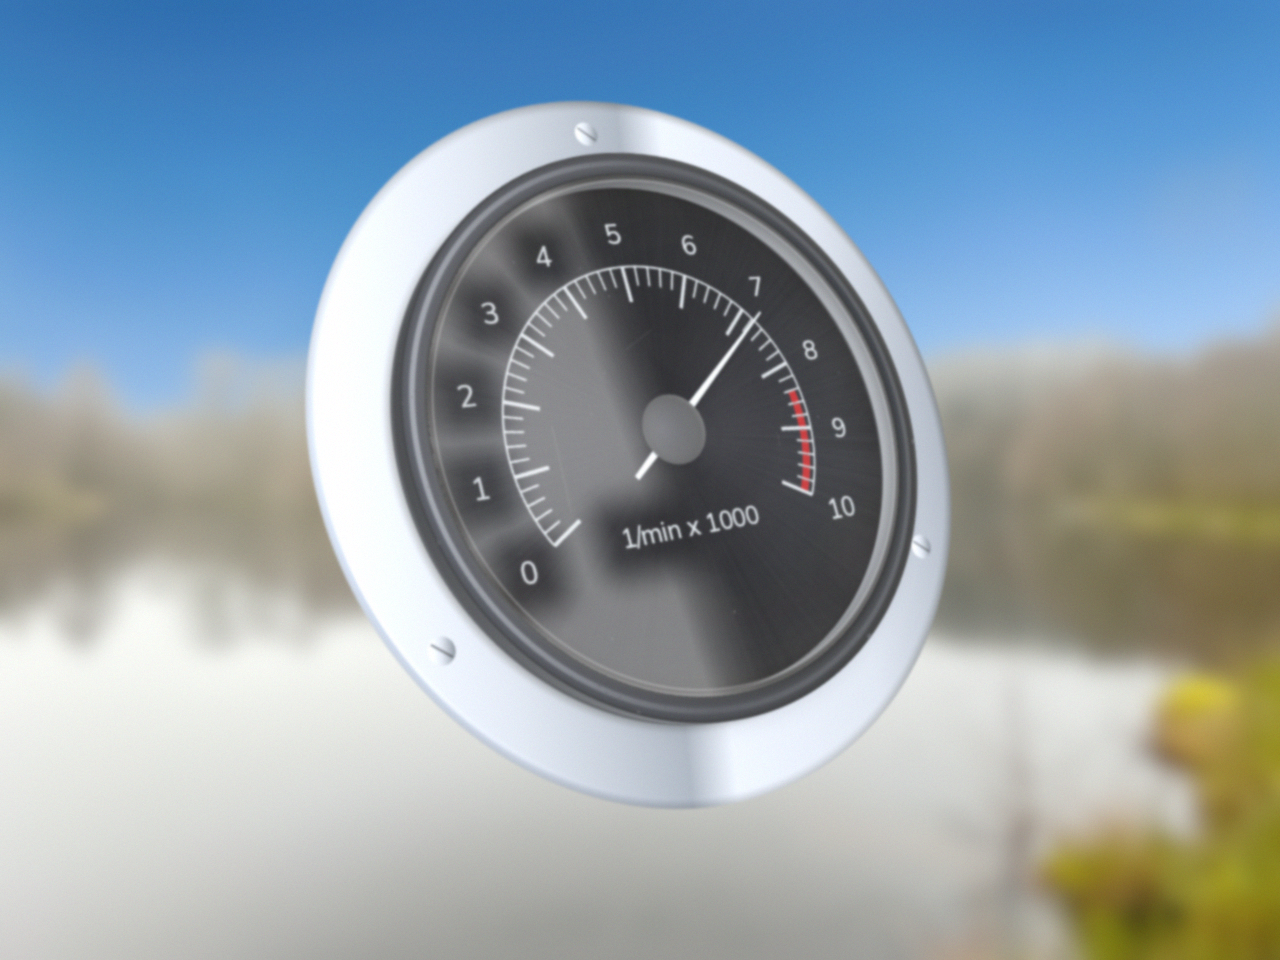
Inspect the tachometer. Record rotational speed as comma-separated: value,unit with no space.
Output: 7200,rpm
